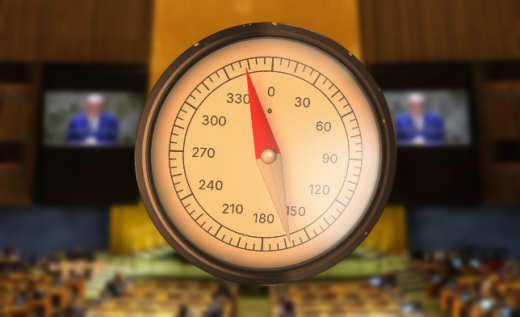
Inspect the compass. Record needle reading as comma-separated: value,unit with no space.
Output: 342.5,°
